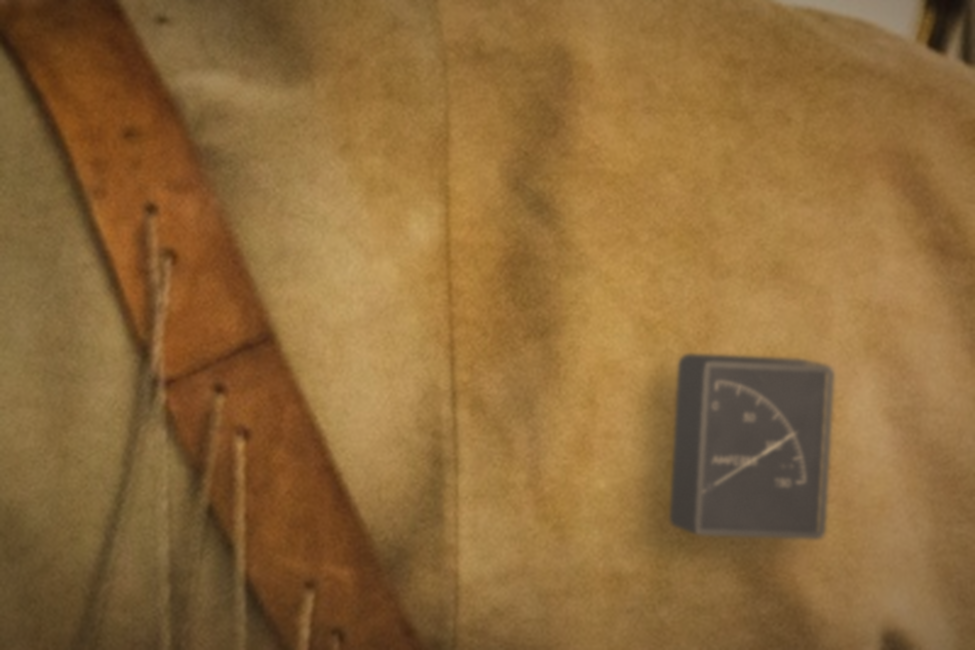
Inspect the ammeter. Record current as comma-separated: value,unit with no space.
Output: 100,A
